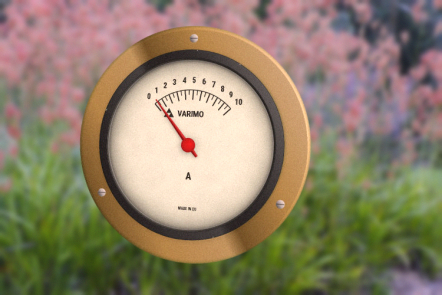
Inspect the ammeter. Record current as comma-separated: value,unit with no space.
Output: 0.5,A
